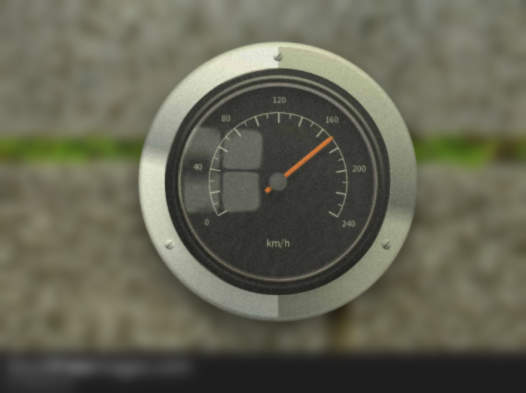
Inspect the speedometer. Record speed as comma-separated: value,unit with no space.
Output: 170,km/h
